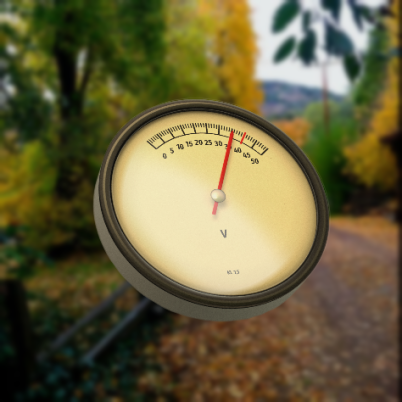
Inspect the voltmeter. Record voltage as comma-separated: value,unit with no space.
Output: 35,V
